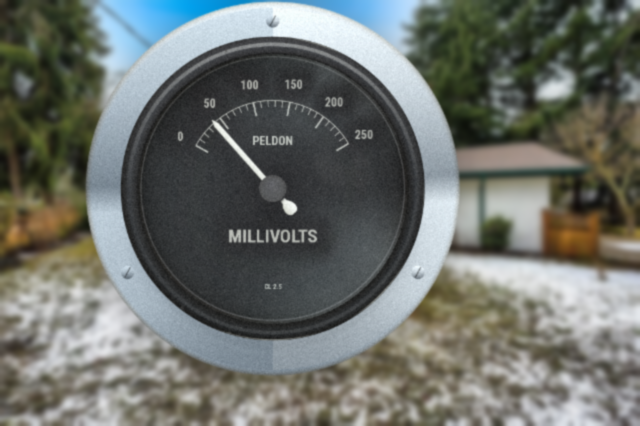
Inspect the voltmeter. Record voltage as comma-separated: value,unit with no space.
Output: 40,mV
